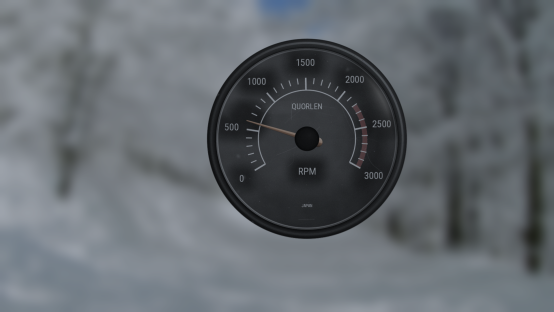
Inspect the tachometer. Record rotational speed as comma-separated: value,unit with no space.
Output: 600,rpm
